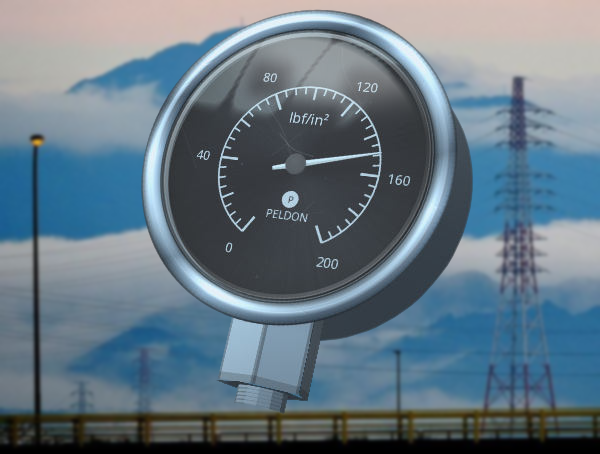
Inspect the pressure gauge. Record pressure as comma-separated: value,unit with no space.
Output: 150,psi
